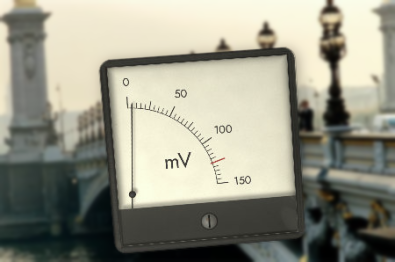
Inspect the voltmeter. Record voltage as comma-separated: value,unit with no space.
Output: 5,mV
